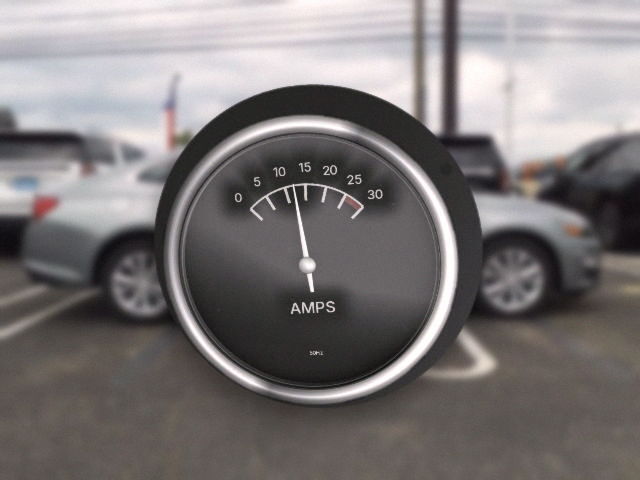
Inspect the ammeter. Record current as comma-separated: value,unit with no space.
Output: 12.5,A
